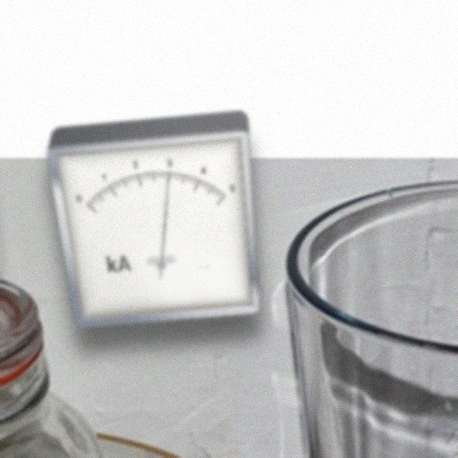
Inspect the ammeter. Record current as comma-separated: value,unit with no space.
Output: 3,kA
